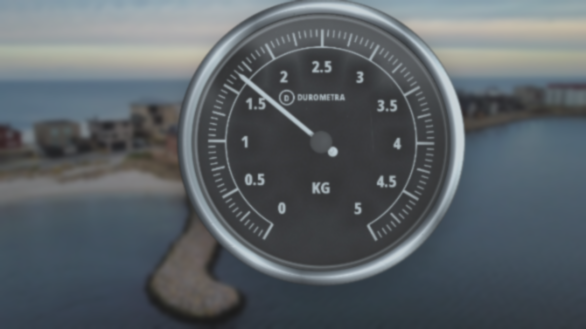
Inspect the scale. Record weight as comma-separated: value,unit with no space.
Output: 1.65,kg
